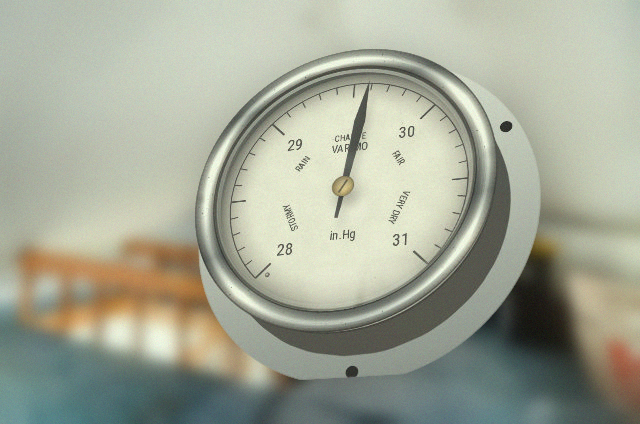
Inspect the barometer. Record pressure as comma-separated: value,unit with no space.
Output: 29.6,inHg
